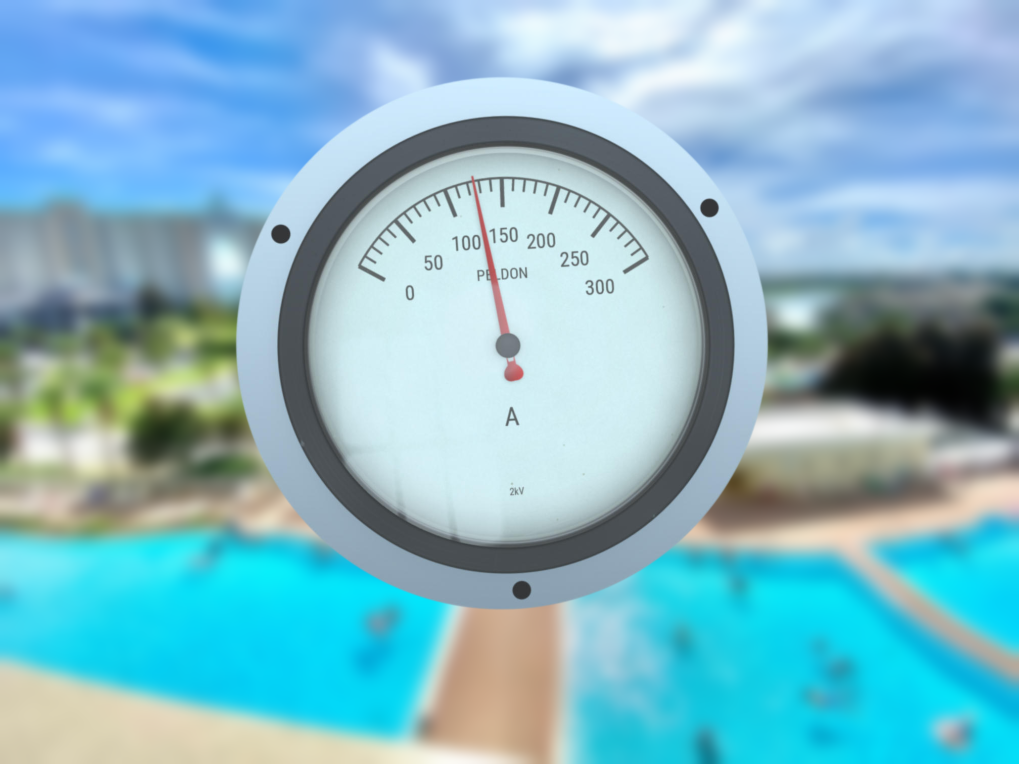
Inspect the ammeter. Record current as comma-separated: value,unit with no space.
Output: 125,A
